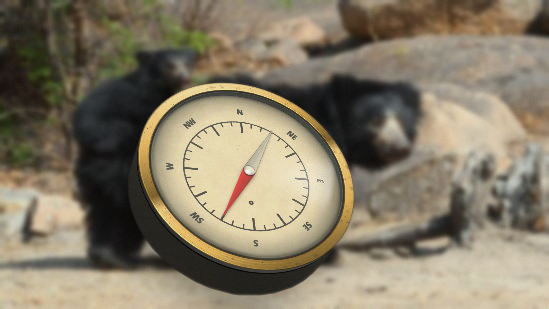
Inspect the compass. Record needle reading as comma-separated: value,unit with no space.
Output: 210,°
